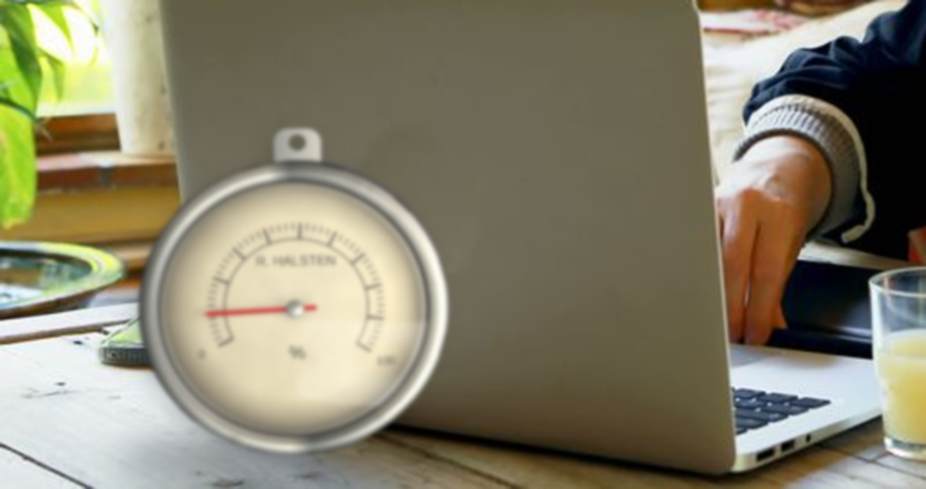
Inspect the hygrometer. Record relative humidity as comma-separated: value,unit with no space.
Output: 10,%
